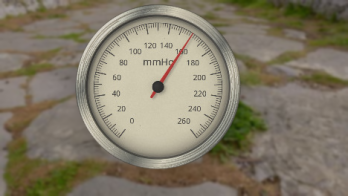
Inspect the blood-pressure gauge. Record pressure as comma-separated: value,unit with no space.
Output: 160,mmHg
